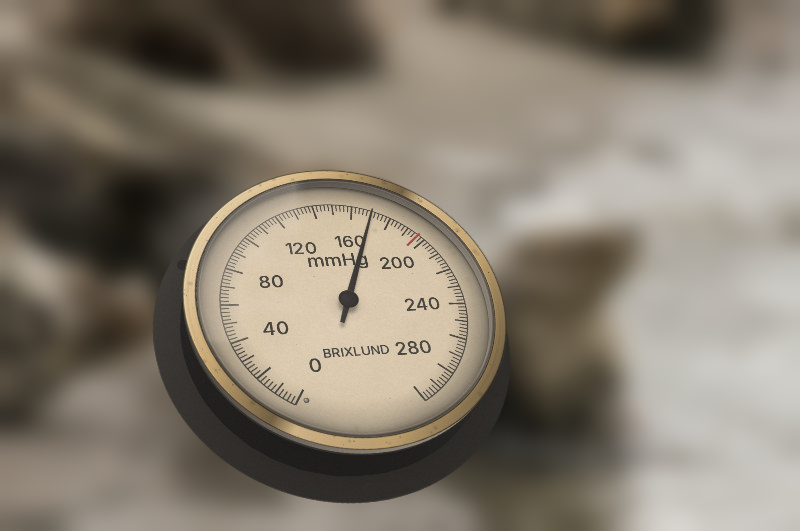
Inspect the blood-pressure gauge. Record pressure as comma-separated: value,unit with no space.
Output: 170,mmHg
